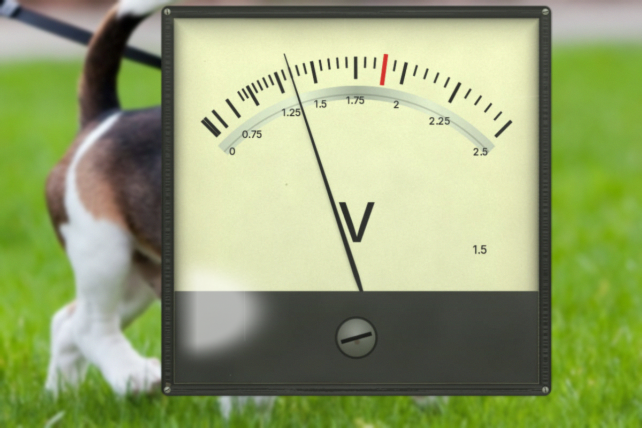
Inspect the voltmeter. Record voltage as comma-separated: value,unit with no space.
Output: 1.35,V
